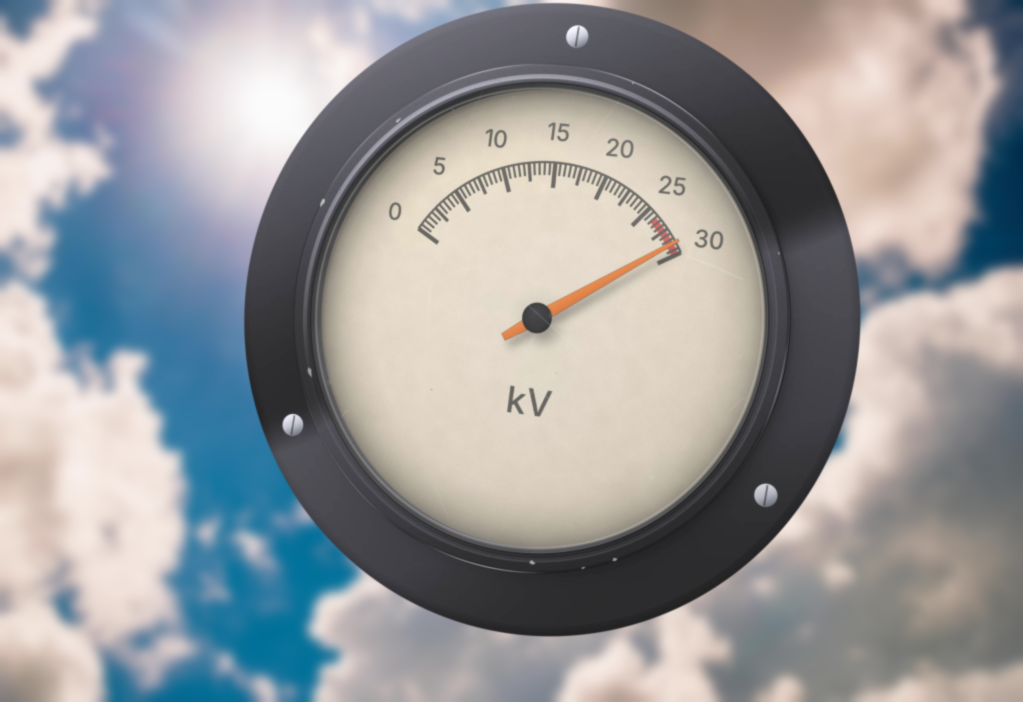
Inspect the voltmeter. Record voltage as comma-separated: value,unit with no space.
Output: 29,kV
